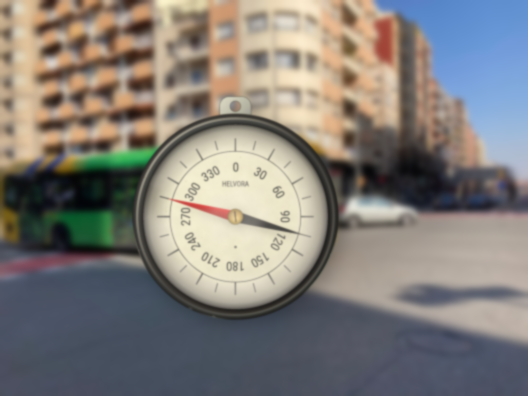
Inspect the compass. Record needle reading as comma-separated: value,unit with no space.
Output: 285,°
